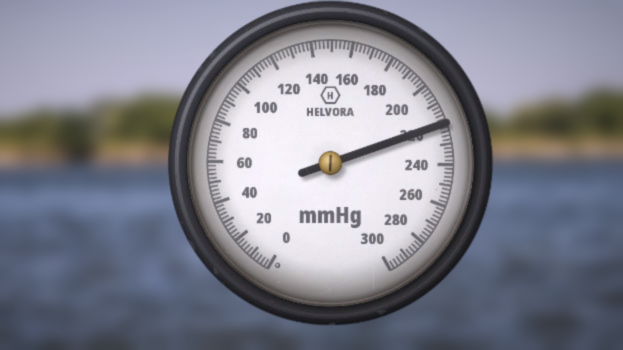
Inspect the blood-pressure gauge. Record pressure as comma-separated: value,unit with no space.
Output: 220,mmHg
